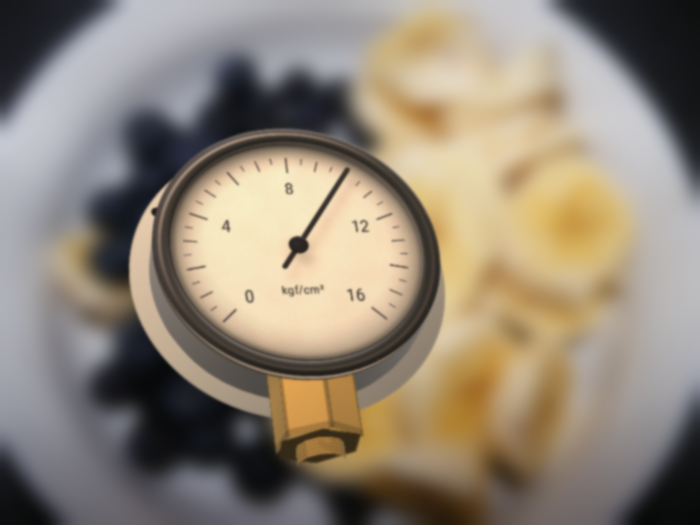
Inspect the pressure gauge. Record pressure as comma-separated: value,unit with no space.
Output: 10,kg/cm²
